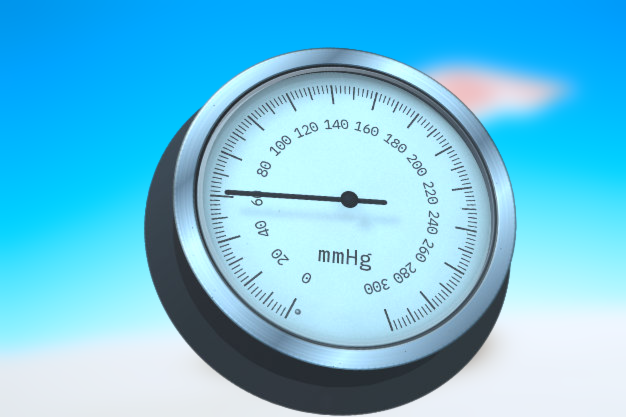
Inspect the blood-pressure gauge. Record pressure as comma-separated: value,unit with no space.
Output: 60,mmHg
